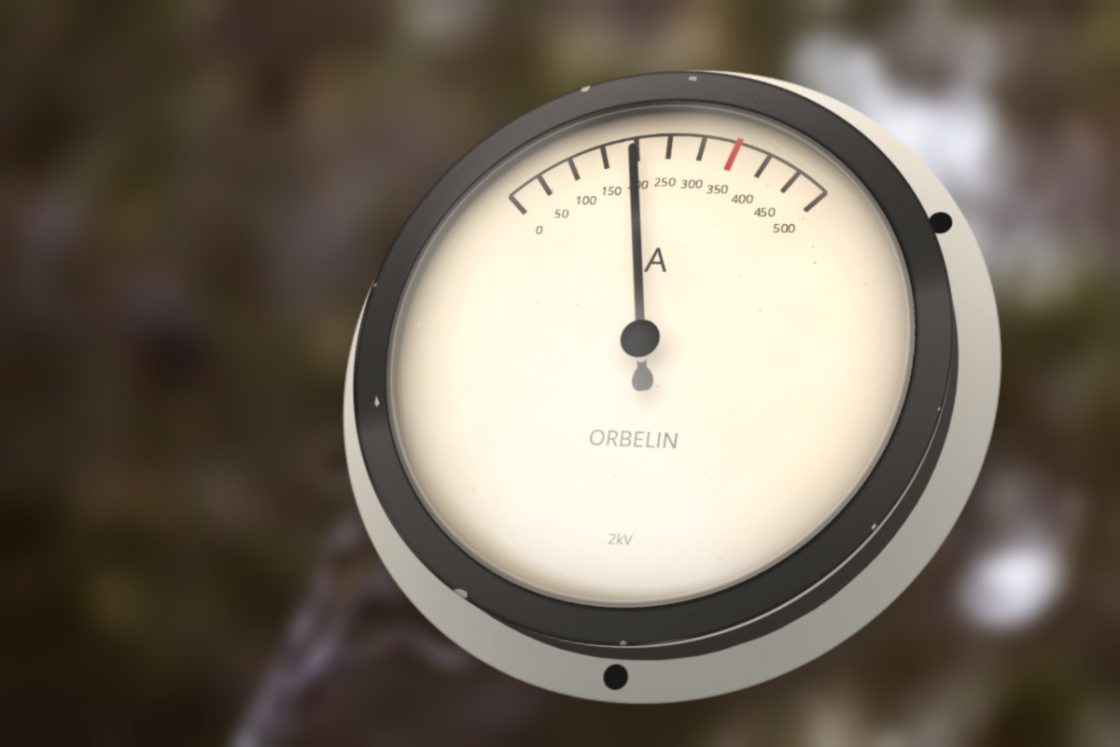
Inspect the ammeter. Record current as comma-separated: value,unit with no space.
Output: 200,A
